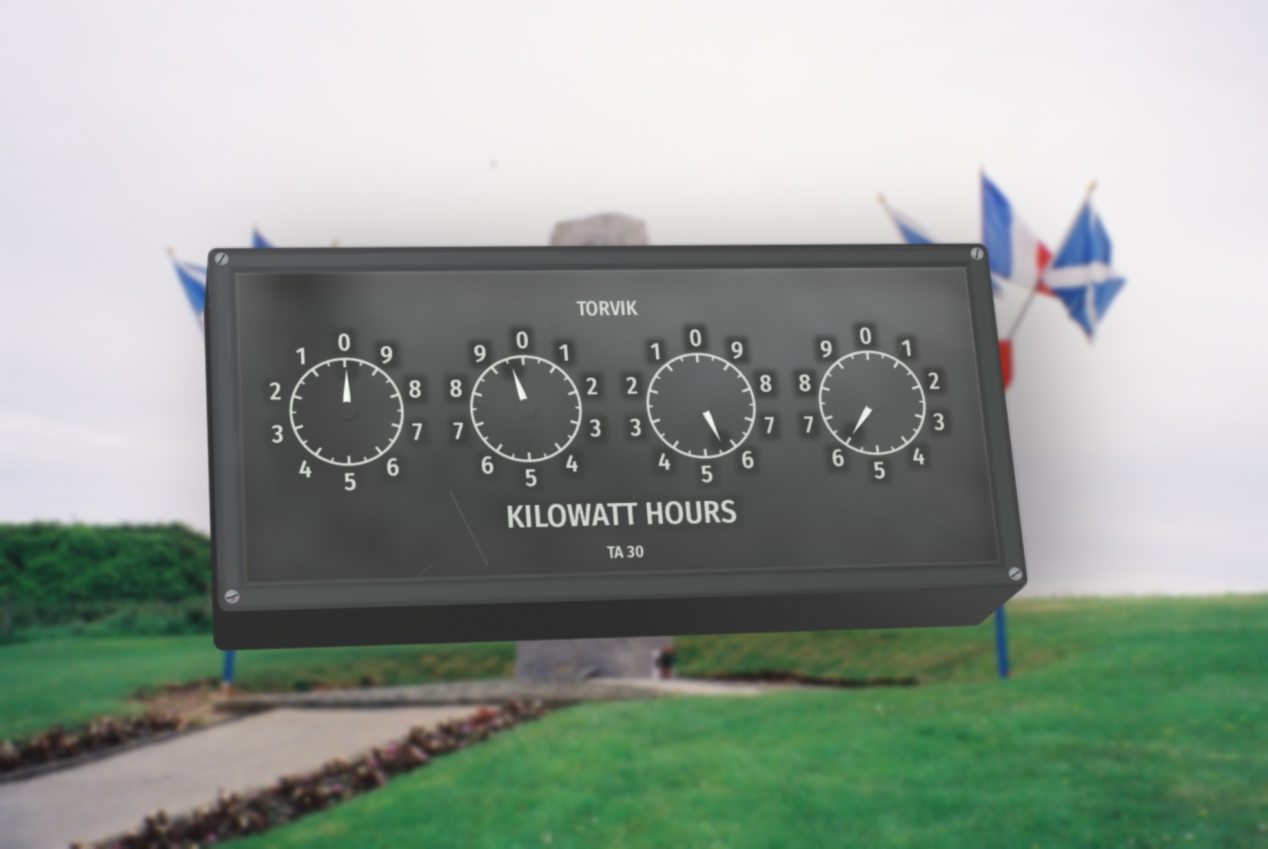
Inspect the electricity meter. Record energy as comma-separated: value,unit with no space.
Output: 9956,kWh
